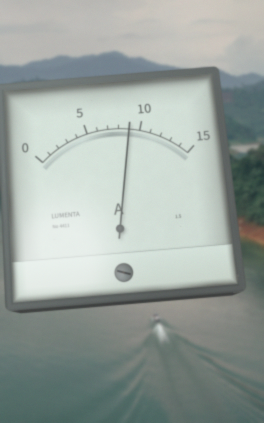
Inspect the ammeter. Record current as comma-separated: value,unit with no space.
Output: 9,A
